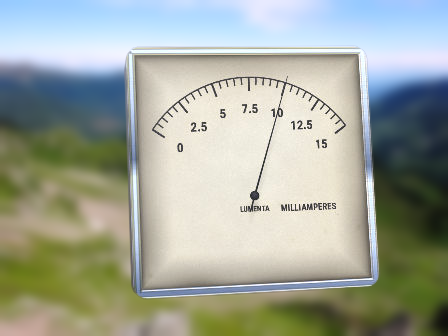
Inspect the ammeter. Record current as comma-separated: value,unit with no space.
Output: 10,mA
